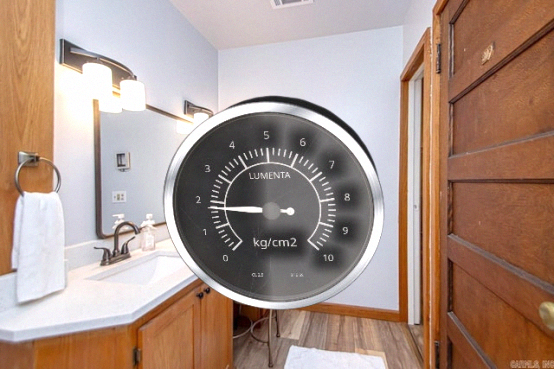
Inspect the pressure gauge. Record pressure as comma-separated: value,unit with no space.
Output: 1.8,kg/cm²
